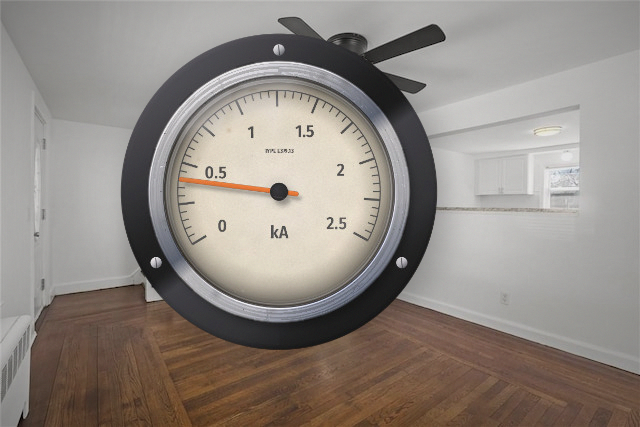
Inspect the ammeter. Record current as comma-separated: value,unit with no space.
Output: 0.4,kA
